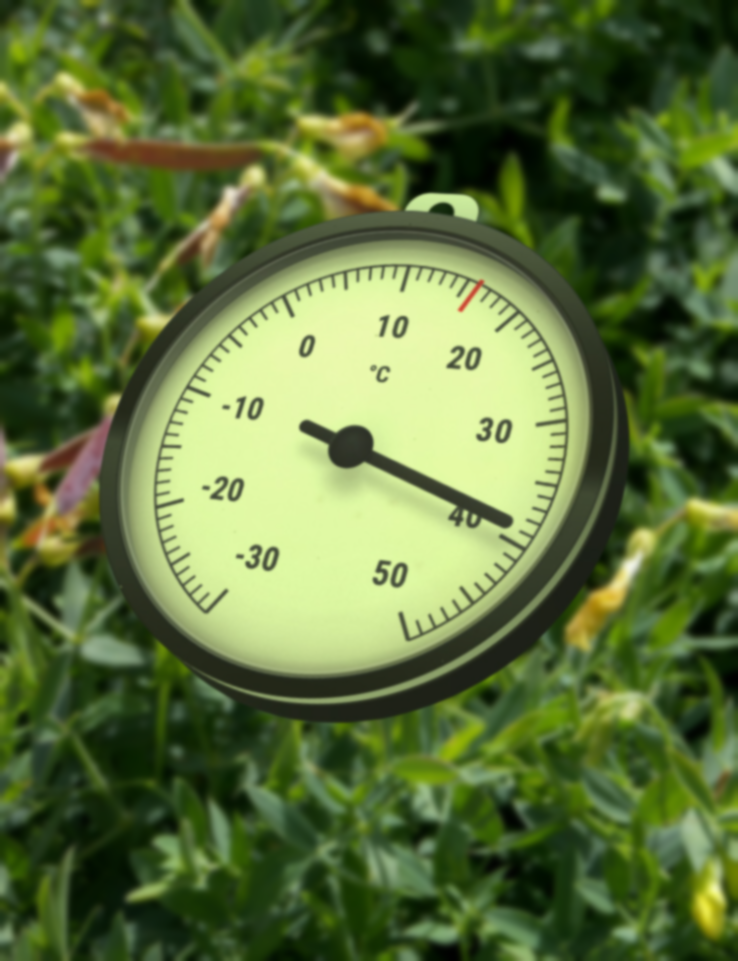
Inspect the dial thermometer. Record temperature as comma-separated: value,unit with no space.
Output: 39,°C
